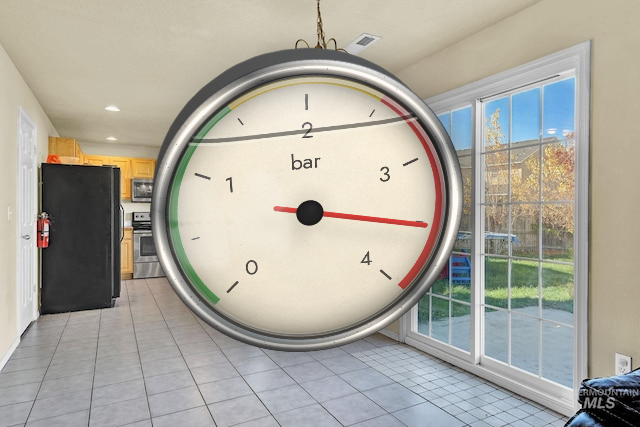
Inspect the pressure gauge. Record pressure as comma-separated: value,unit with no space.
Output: 3.5,bar
